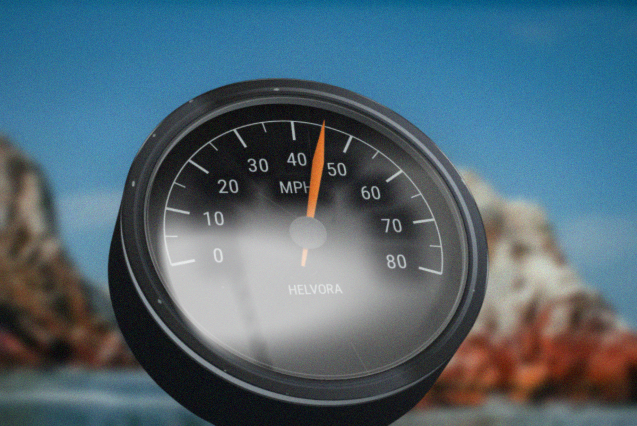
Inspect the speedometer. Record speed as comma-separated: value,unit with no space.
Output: 45,mph
